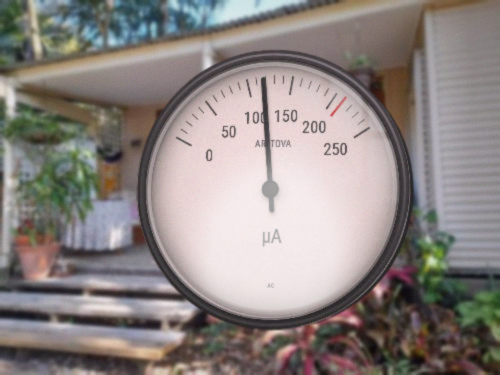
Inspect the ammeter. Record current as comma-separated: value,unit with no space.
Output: 120,µA
